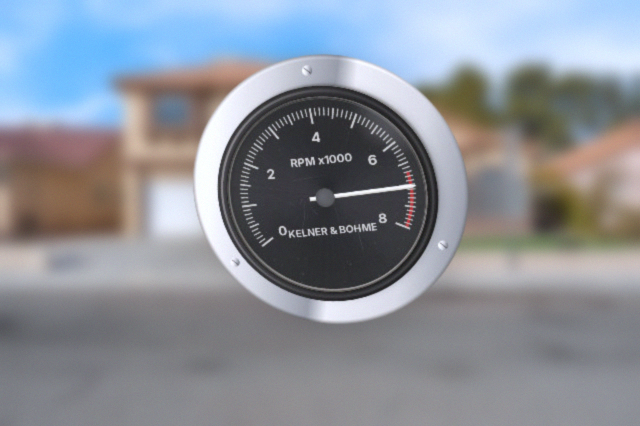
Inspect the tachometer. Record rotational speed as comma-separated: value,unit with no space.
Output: 7000,rpm
